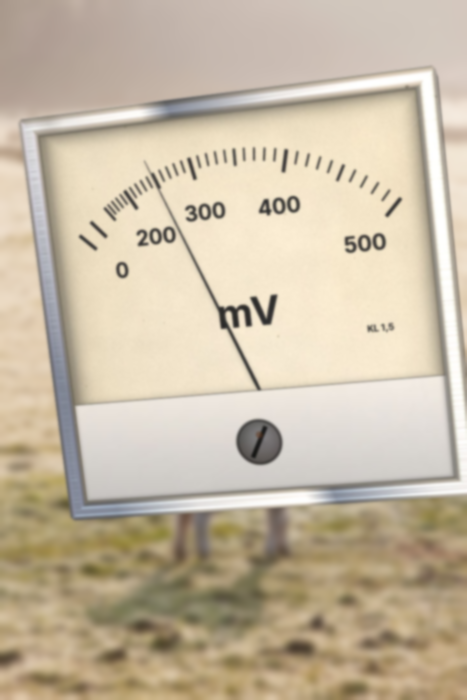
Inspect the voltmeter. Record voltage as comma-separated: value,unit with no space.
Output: 250,mV
